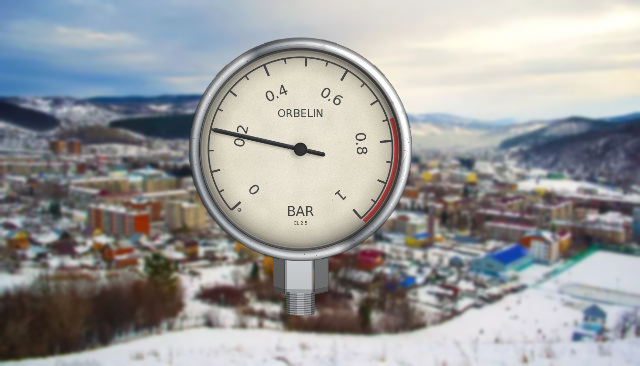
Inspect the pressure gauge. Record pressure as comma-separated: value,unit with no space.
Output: 0.2,bar
